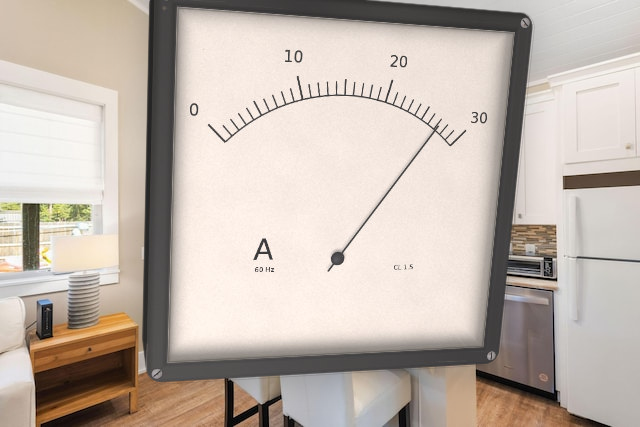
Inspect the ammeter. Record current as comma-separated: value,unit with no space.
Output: 27,A
